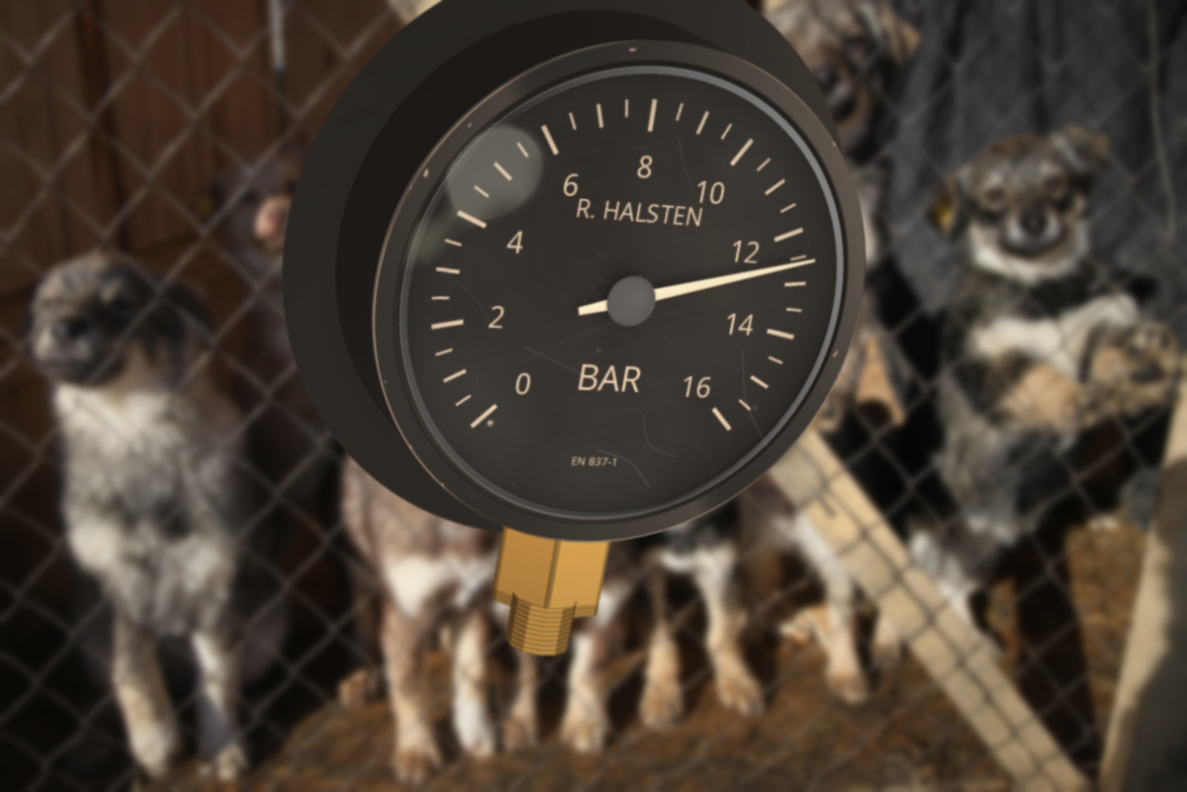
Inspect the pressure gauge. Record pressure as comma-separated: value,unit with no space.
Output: 12.5,bar
